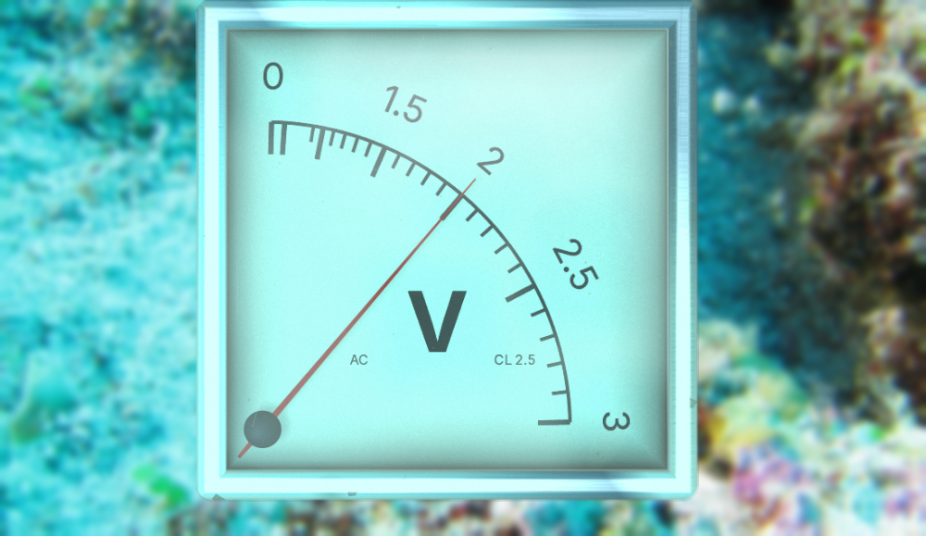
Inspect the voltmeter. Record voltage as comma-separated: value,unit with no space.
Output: 2,V
